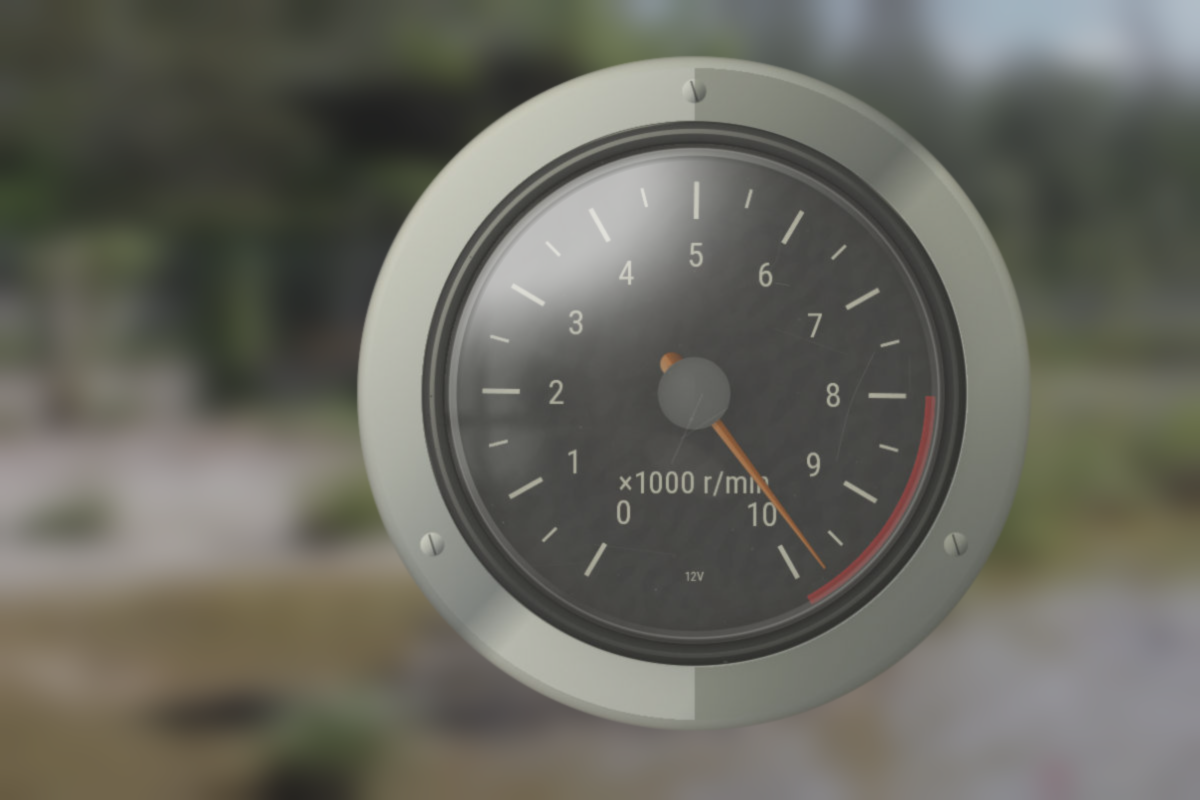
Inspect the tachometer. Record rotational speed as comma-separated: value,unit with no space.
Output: 9750,rpm
